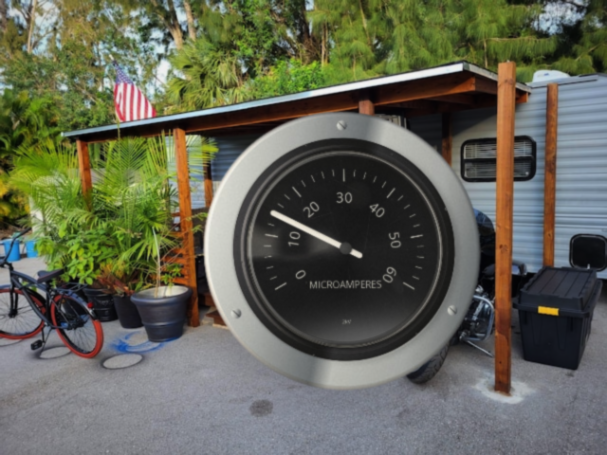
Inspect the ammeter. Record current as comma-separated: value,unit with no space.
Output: 14,µA
